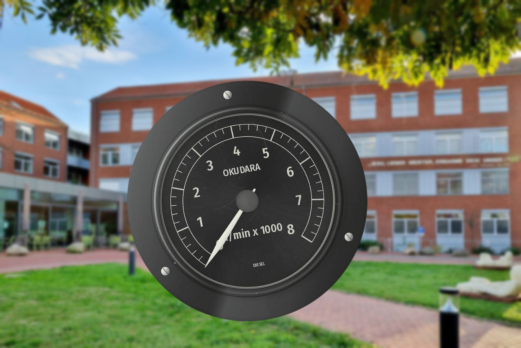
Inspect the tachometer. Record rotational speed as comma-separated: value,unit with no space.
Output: 0,rpm
